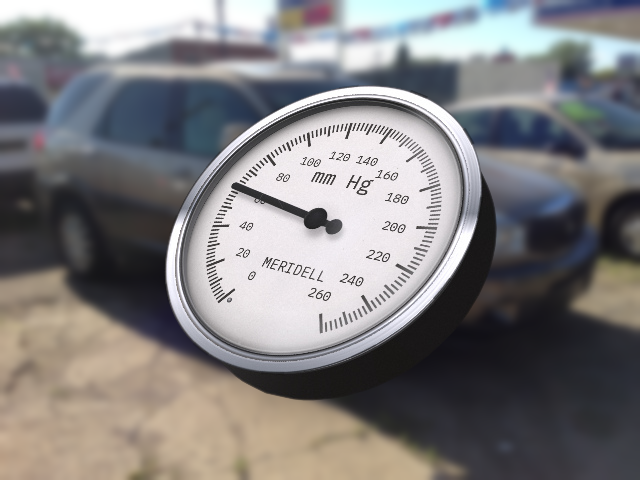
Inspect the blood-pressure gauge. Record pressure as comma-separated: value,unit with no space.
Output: 60,mmHg
